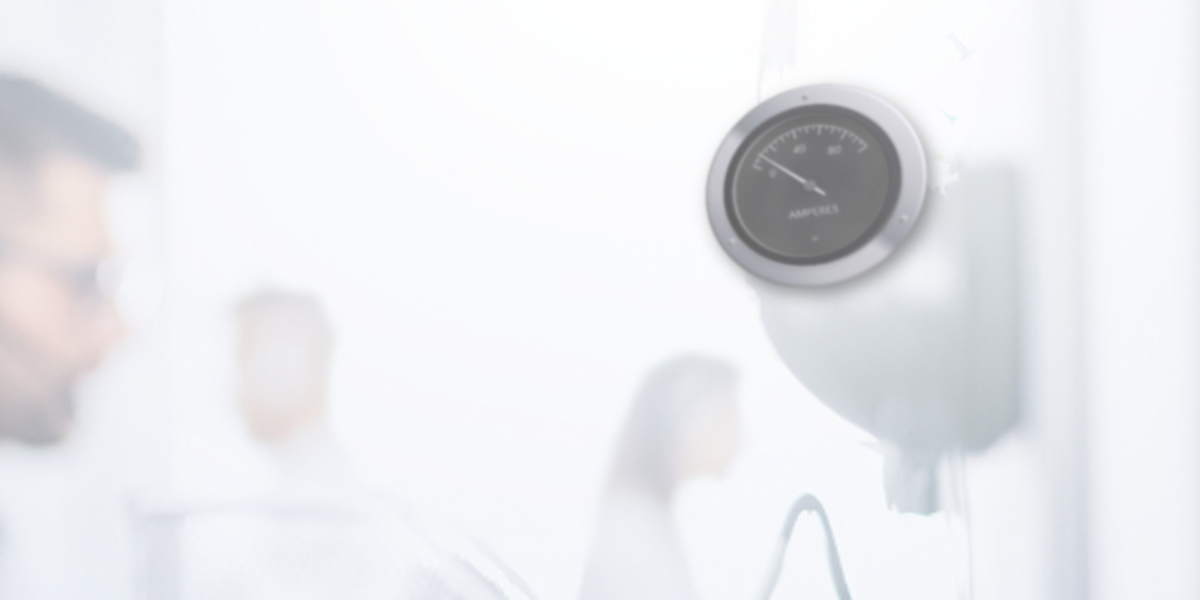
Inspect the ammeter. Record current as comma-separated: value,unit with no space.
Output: 10,A
